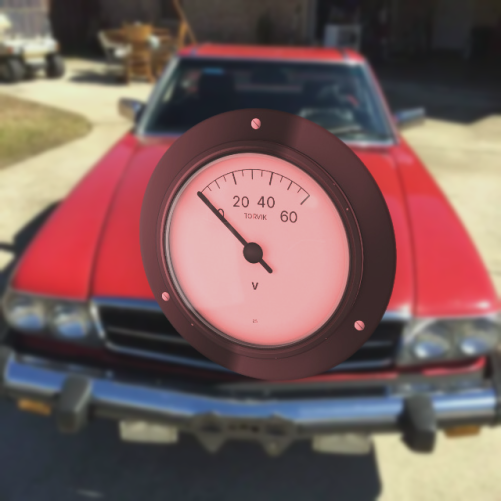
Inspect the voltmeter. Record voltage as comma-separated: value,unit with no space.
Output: 0,V
